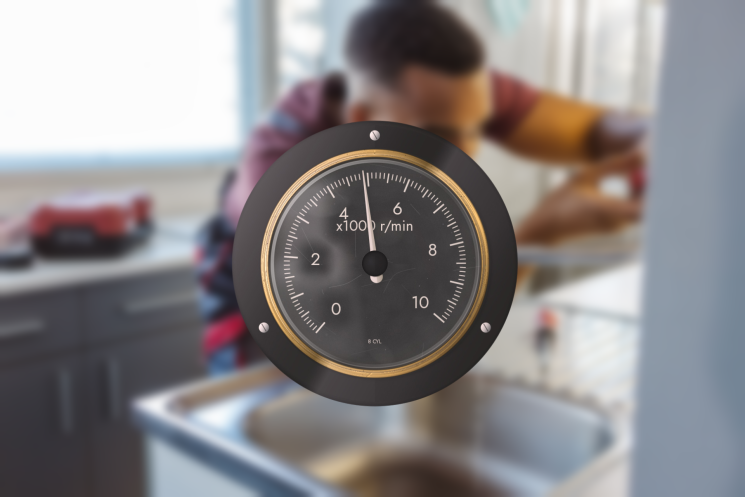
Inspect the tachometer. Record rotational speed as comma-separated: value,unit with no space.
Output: 4900,rpm
